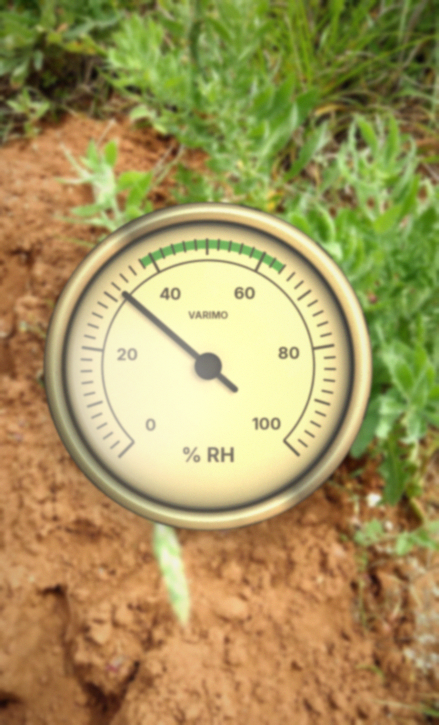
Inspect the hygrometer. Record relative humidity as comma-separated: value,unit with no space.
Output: 32,%
